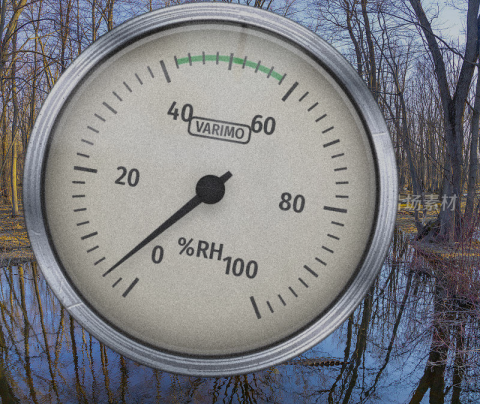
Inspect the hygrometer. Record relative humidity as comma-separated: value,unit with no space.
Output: 4,%
